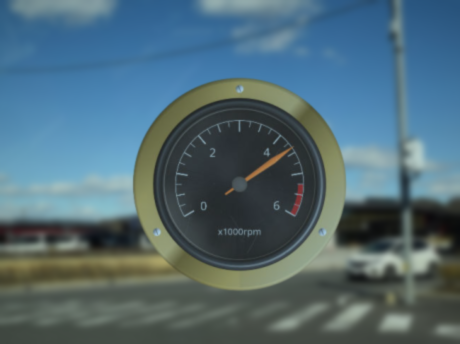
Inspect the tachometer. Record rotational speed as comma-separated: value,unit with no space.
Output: 4375,rpm
